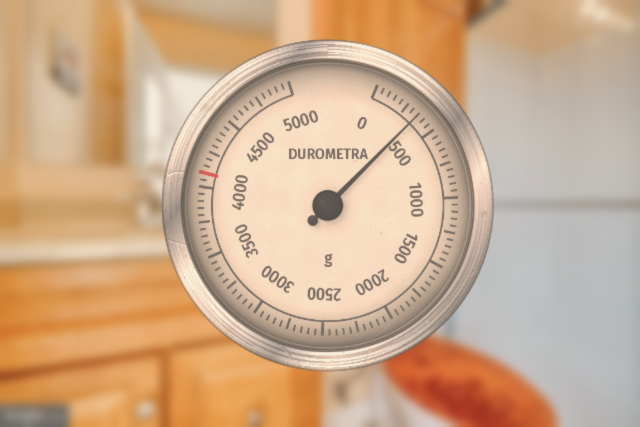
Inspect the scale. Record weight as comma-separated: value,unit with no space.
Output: 350,g
